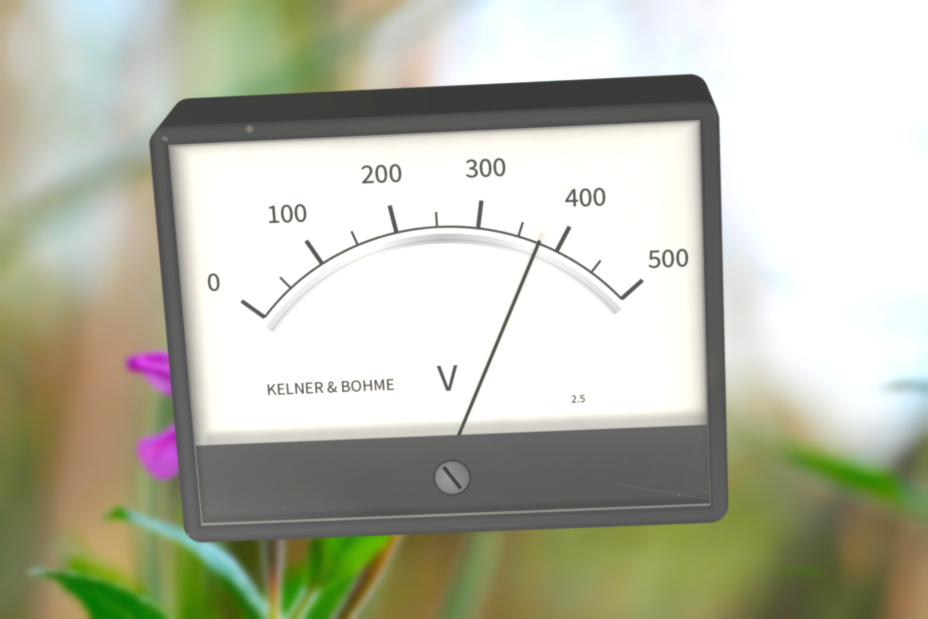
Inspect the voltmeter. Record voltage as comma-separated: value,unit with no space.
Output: 375,V
